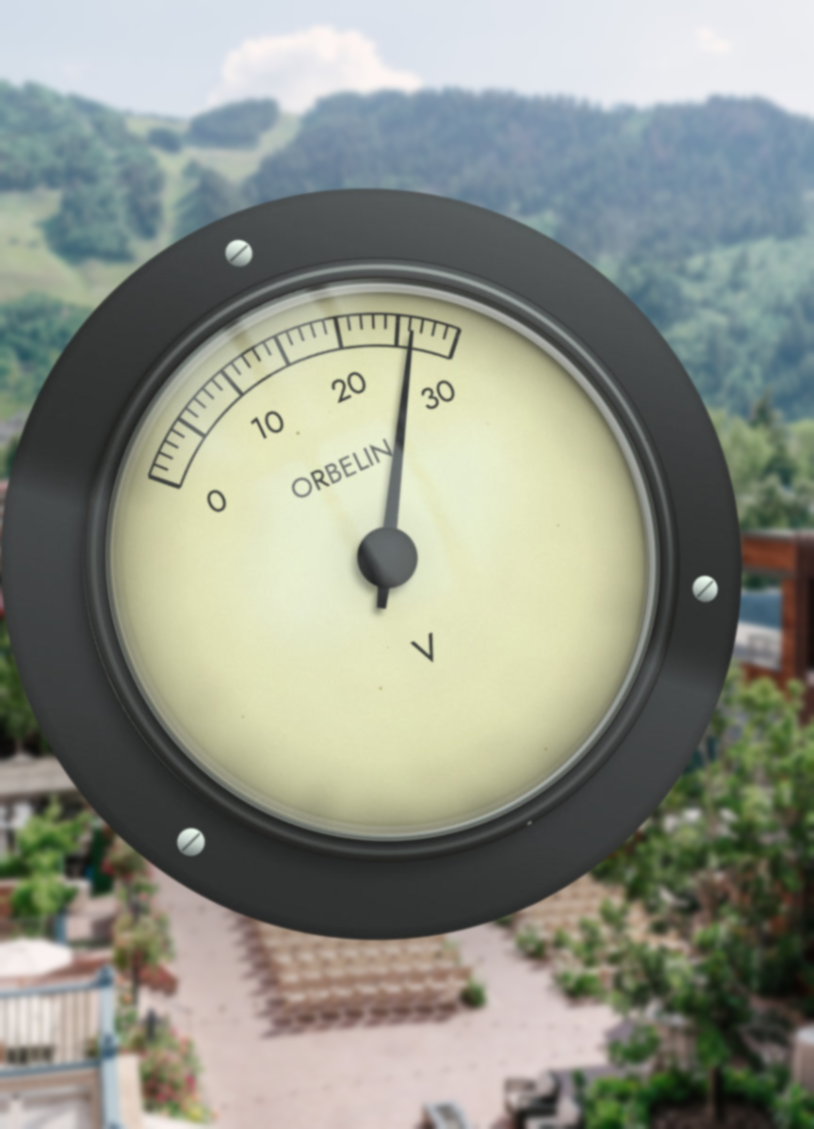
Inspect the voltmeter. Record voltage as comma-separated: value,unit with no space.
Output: 26,V
